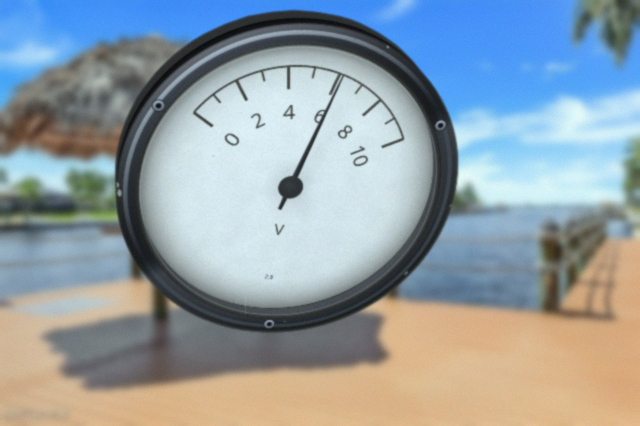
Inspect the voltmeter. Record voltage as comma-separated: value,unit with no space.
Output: 6,V
